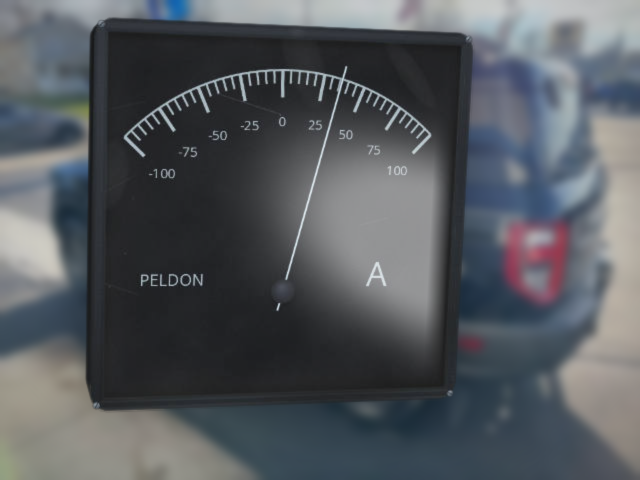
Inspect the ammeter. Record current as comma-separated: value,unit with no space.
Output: 35,A
